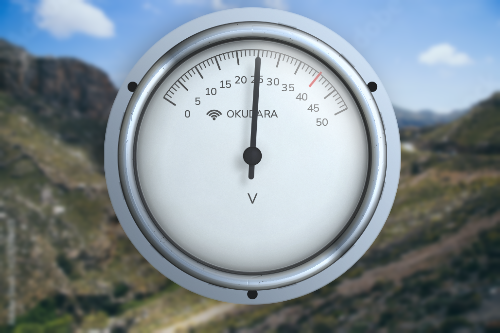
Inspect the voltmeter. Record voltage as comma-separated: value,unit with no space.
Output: 25,V
